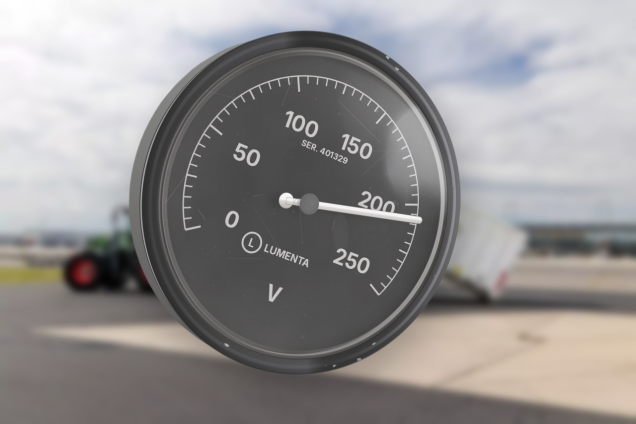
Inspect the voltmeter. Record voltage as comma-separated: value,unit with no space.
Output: 207.5,V
